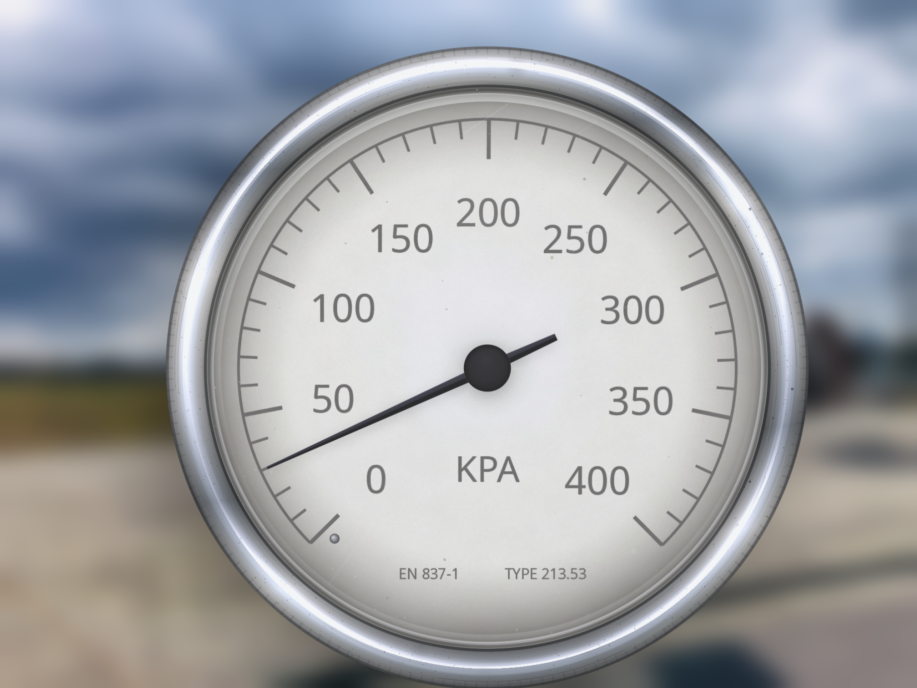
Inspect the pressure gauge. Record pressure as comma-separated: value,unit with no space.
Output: 30,kPa
